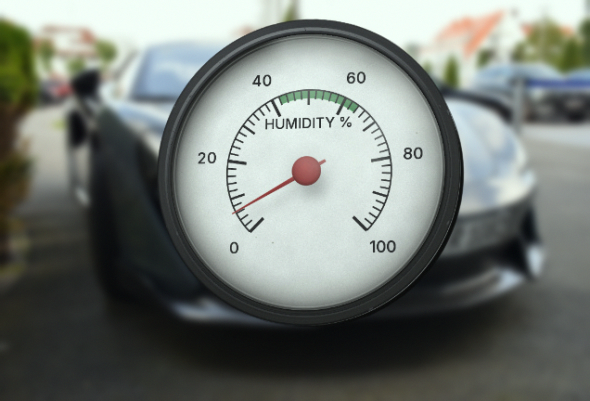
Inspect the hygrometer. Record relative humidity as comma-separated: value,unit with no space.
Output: 6,%
